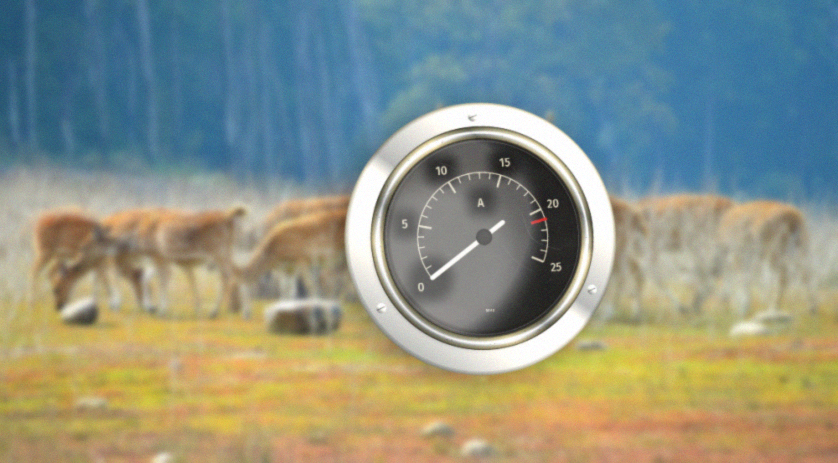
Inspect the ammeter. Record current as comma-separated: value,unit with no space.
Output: 0,A
